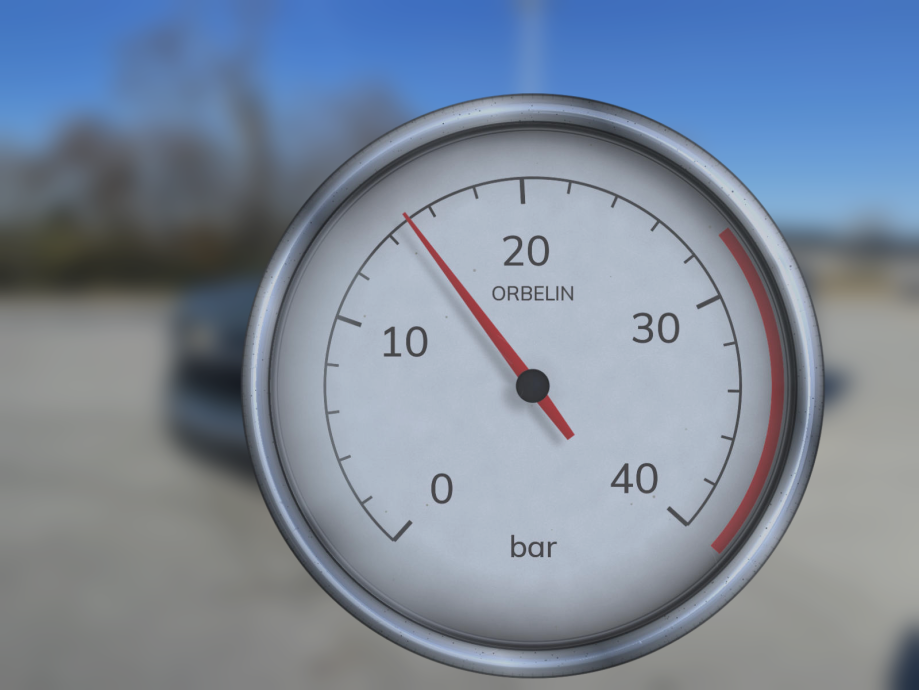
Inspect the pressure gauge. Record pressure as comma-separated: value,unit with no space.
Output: 15,bar
